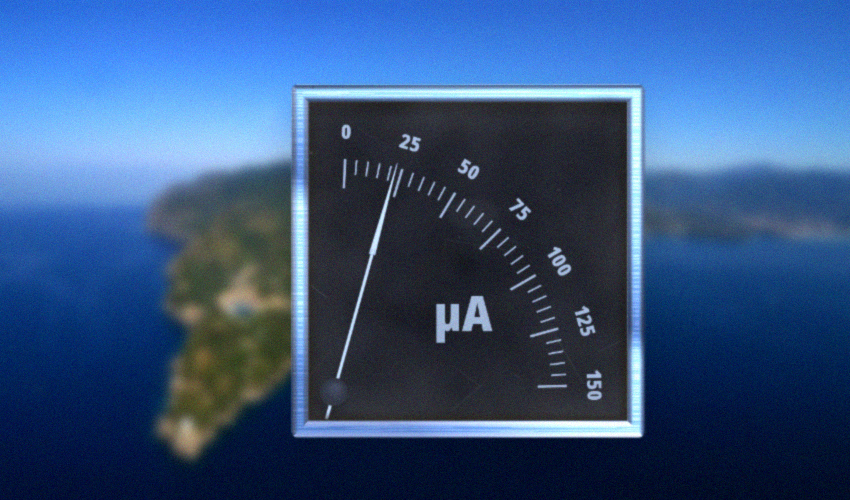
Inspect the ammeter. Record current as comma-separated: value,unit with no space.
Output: 22.5,µA
